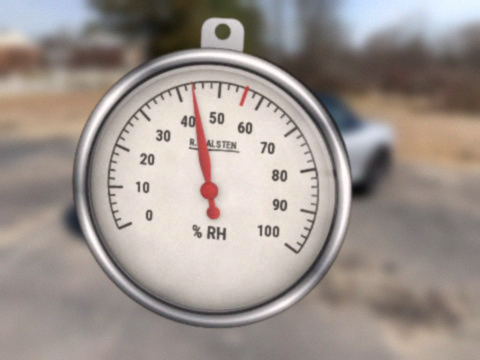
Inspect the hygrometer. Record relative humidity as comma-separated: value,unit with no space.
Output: 44,%
